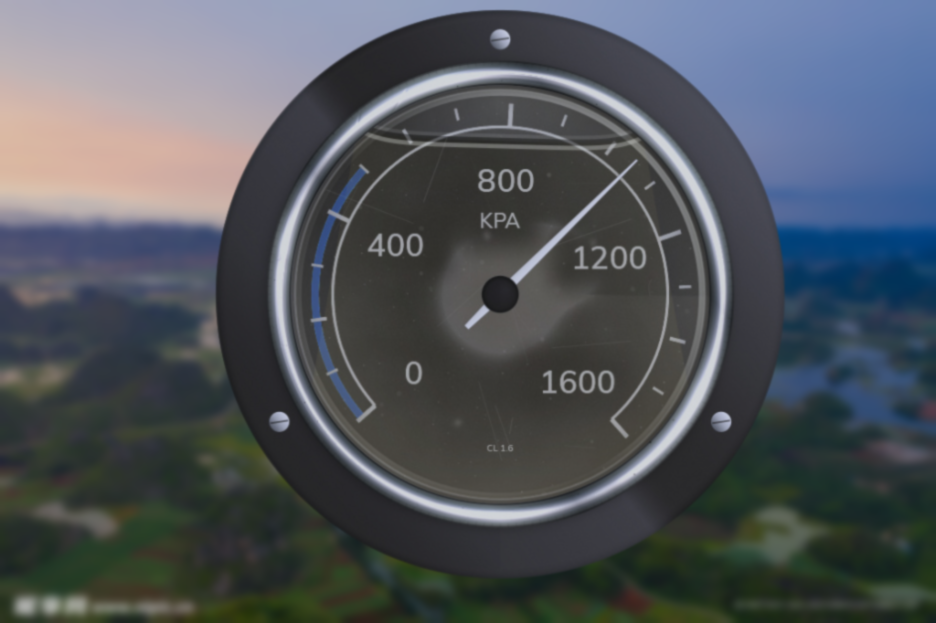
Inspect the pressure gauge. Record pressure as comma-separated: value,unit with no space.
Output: 1050,kPa
